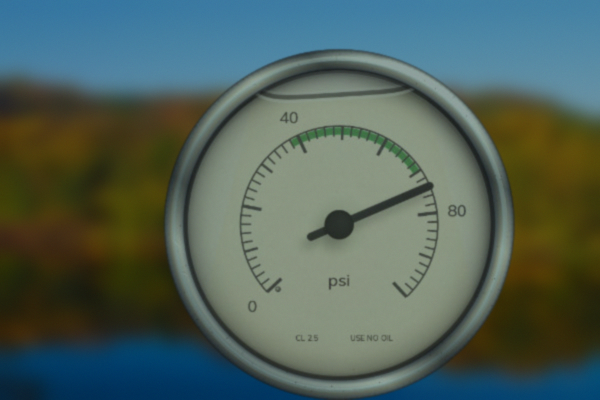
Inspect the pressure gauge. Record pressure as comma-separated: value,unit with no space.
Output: 74,psi
